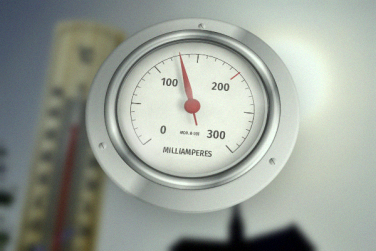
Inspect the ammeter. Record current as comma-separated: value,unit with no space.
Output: 130,mA
